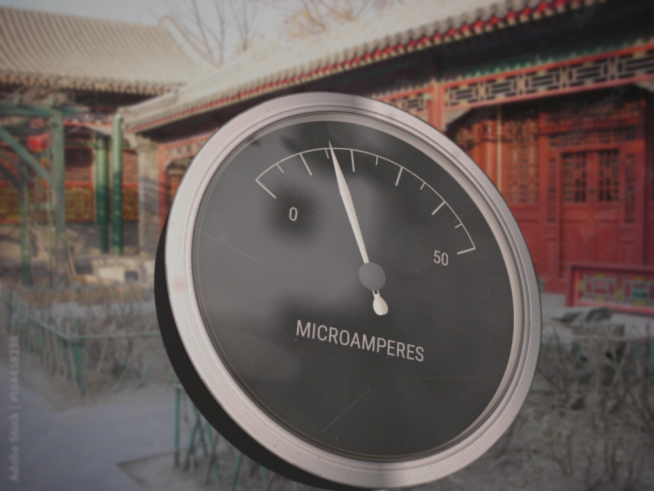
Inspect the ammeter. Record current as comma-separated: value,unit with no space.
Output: 15,µA
